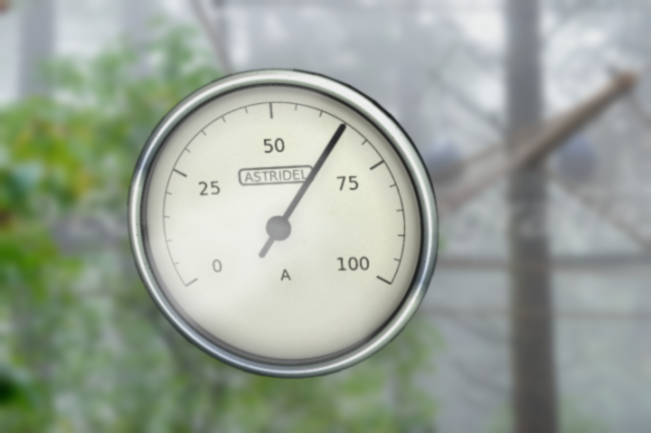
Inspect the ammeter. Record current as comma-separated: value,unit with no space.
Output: 65,A
